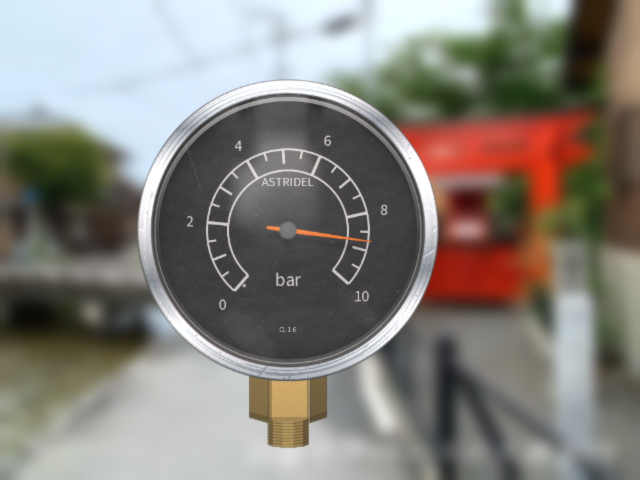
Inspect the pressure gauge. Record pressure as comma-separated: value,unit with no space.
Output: 8.75,bar
